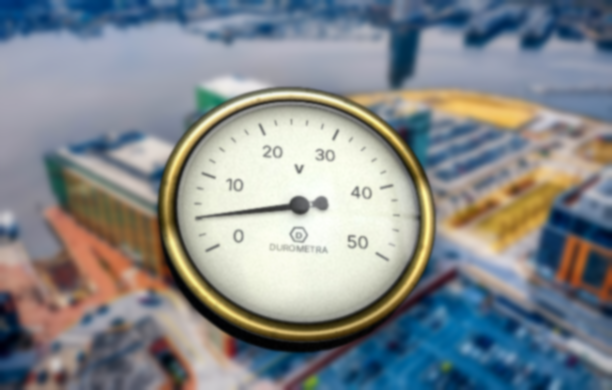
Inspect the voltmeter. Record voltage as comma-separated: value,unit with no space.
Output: 4,V
